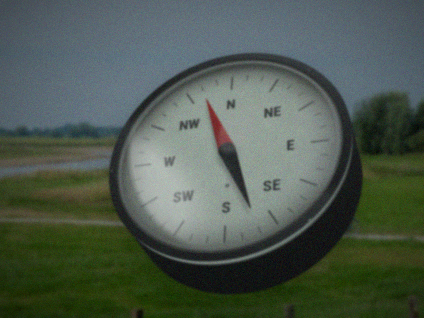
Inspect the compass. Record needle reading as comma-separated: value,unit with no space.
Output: 340,°
